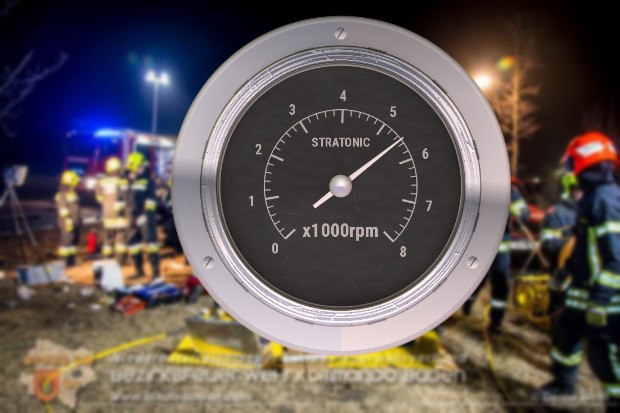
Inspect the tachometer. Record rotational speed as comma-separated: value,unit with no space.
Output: 5500,rpm
